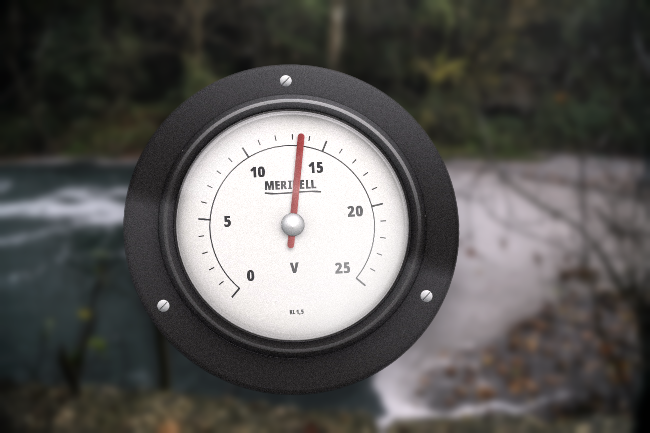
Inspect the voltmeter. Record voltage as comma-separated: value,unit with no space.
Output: 13.5,V
